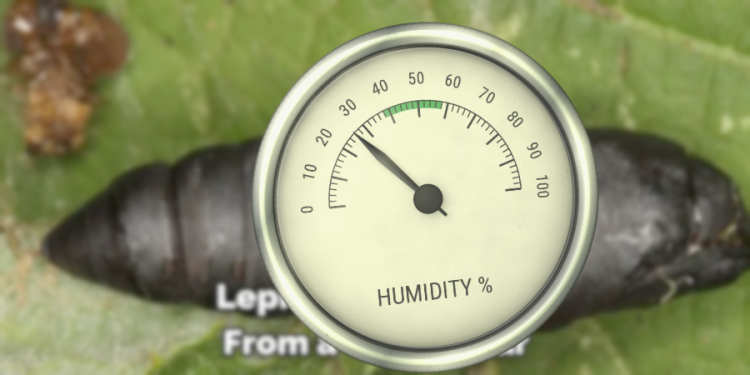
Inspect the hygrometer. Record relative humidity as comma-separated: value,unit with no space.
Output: 26,%
